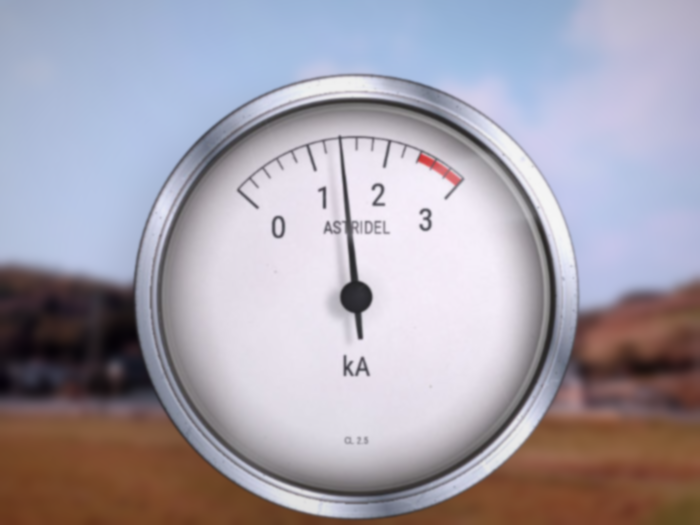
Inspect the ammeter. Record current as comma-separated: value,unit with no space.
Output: 1.4,kA
